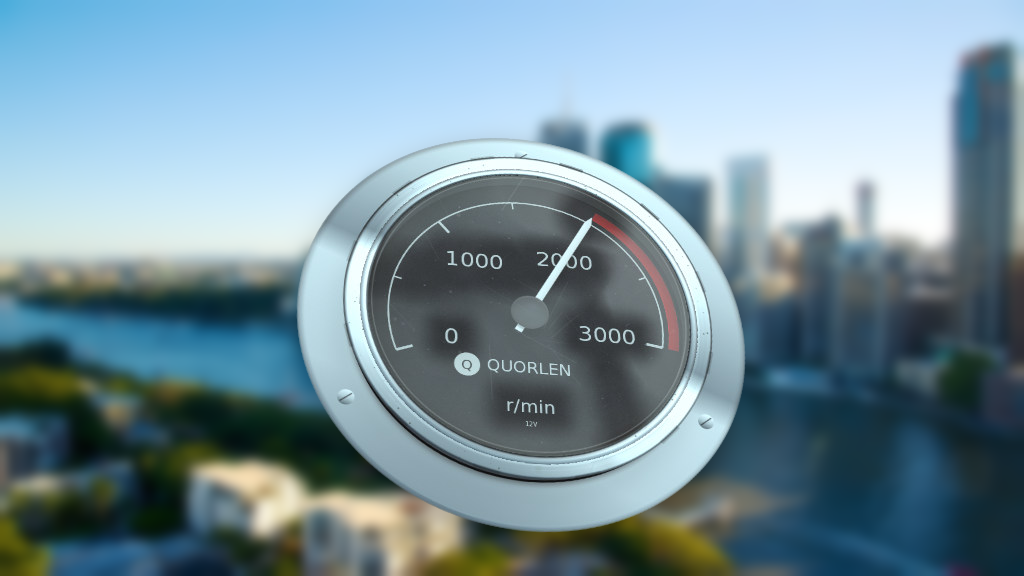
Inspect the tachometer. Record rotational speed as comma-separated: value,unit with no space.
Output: 2000,rpm
